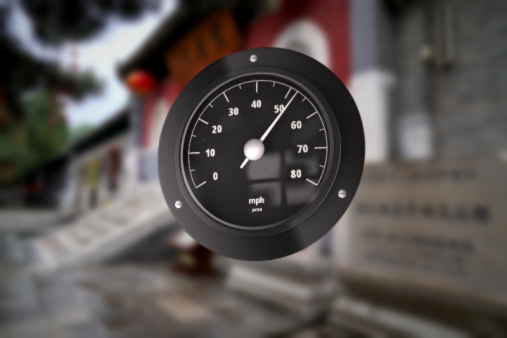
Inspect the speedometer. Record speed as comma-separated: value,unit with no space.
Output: 52.5,mph
